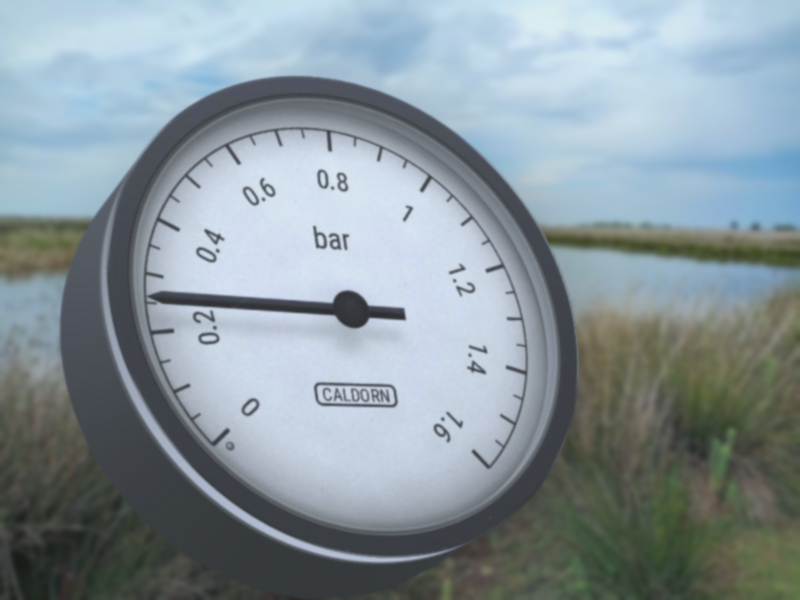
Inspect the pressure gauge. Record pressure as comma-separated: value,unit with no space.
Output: 0.25,bar
